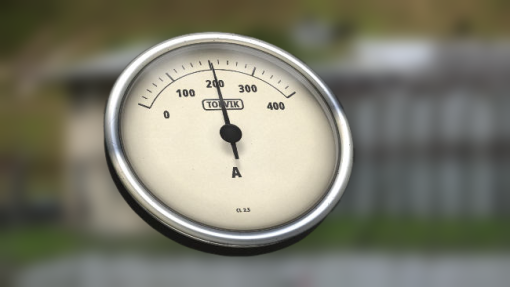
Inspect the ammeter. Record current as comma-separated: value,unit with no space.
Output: 200,A
